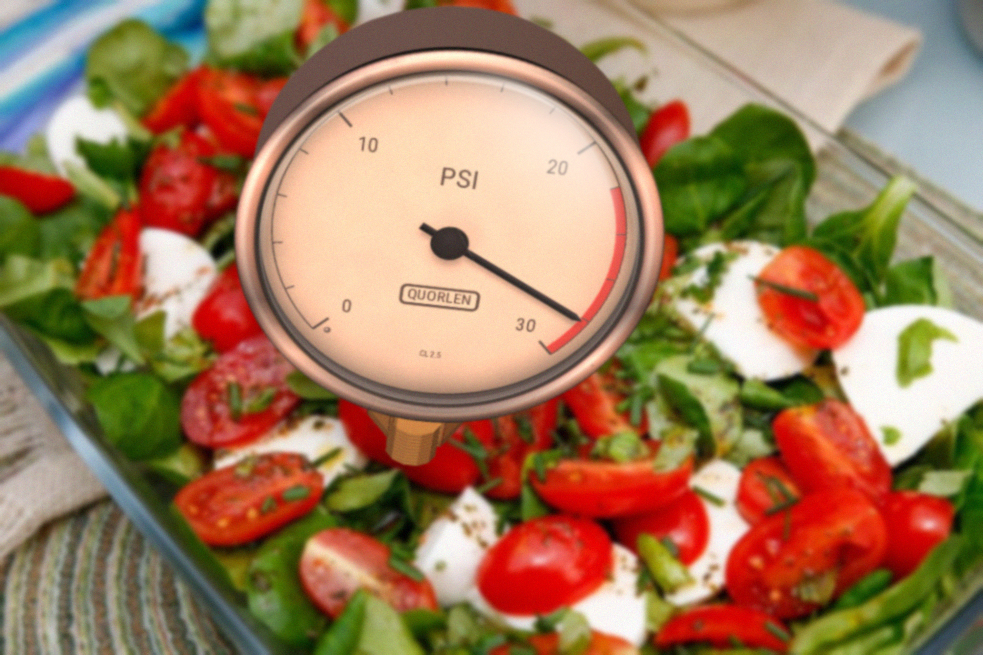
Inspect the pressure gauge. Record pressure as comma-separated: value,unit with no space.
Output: 28,psi
